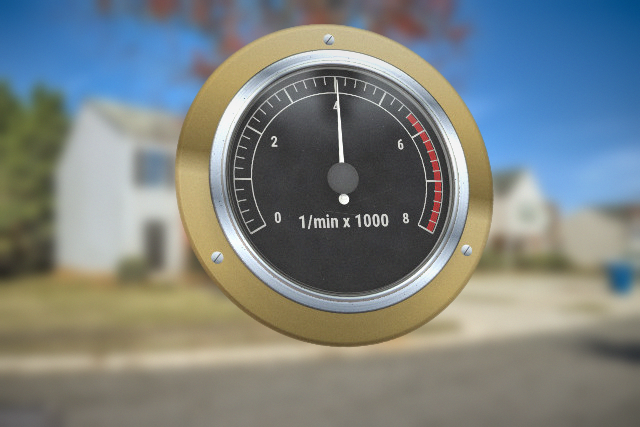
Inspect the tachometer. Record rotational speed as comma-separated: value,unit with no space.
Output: 4000,rpm
